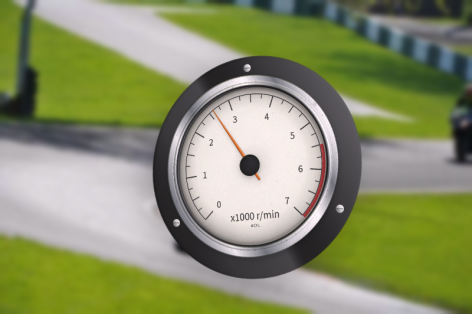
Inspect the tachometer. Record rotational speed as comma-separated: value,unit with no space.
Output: 2625,rpm
